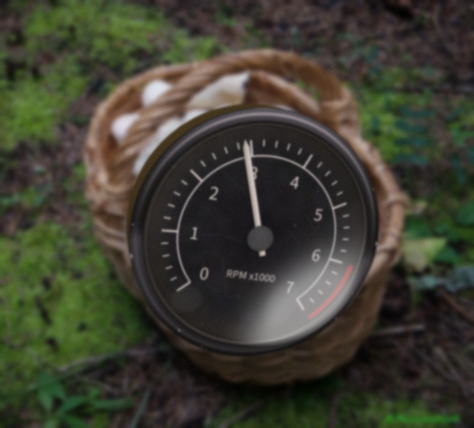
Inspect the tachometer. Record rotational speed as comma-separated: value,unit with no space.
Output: 2900,rpm
